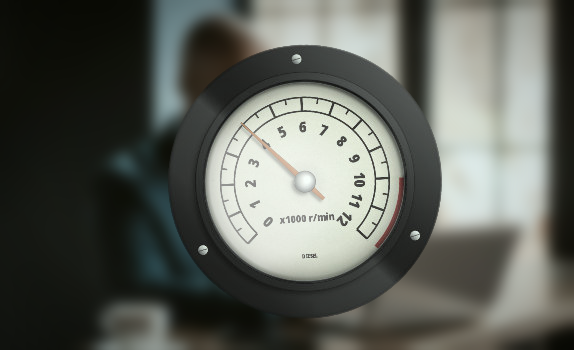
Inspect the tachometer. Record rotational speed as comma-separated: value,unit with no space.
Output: 4000,rpm
